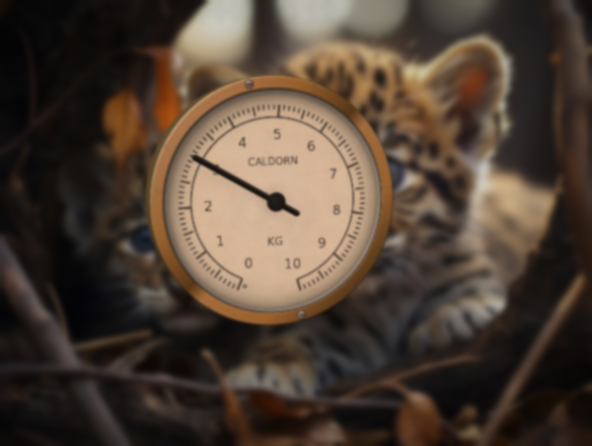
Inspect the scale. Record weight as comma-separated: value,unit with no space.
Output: 3,kg
